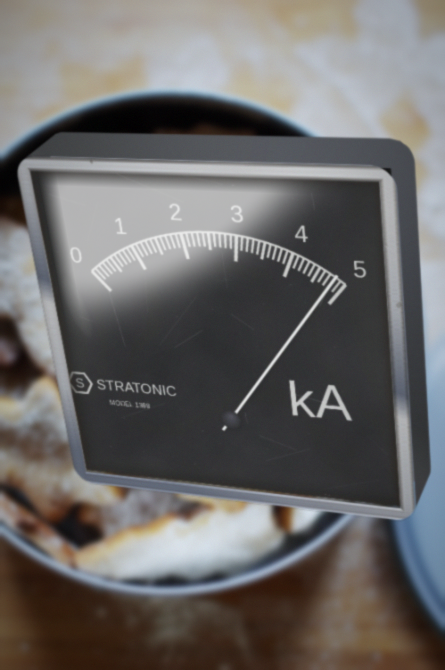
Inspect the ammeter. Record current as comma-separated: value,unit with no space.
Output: 4.8,kA
